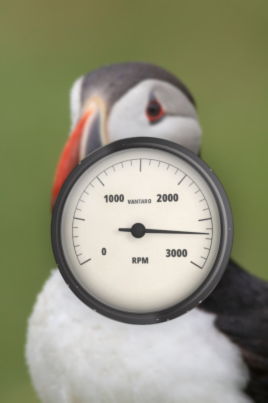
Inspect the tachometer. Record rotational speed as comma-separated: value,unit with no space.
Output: 2650,rpm
